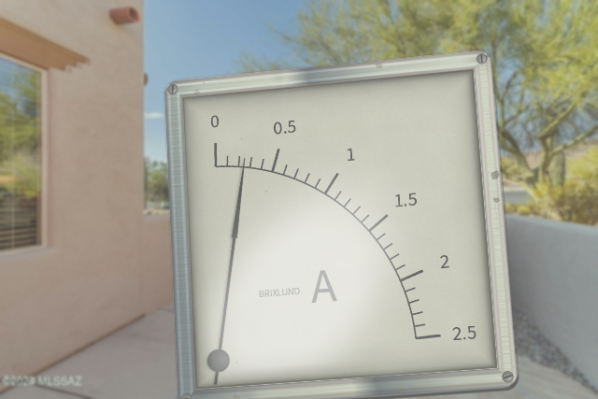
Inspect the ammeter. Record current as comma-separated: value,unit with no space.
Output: 0.25,A
